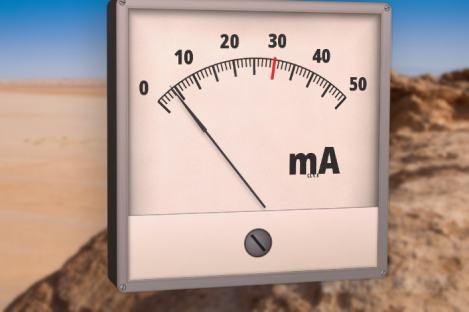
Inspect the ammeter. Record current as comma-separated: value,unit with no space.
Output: 4,mA
